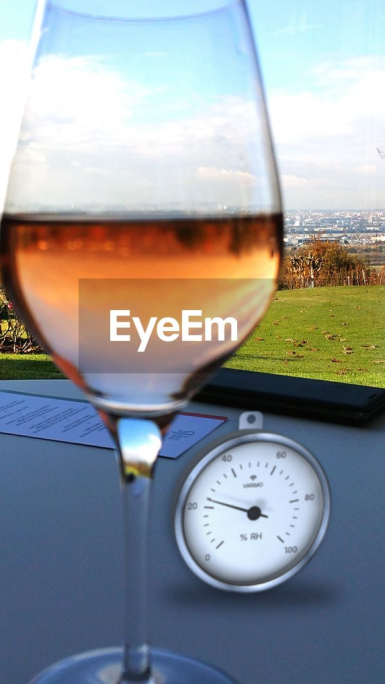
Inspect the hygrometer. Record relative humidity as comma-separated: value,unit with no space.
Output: 24,%
